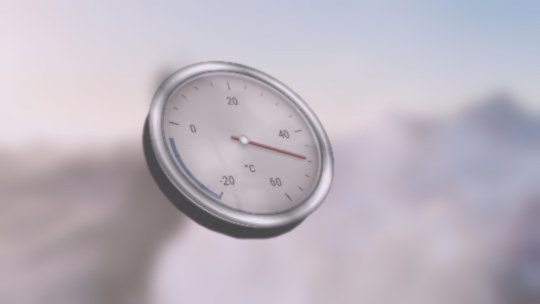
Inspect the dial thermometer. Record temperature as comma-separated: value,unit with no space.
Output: 48,°C
